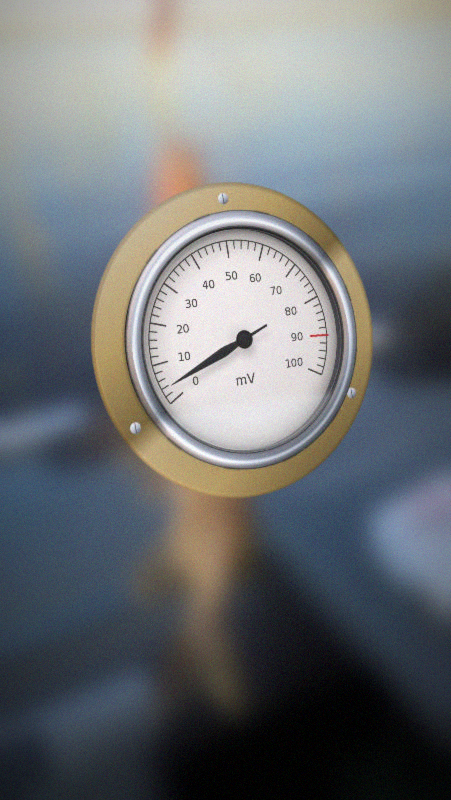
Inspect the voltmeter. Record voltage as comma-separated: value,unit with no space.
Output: 4,mV
